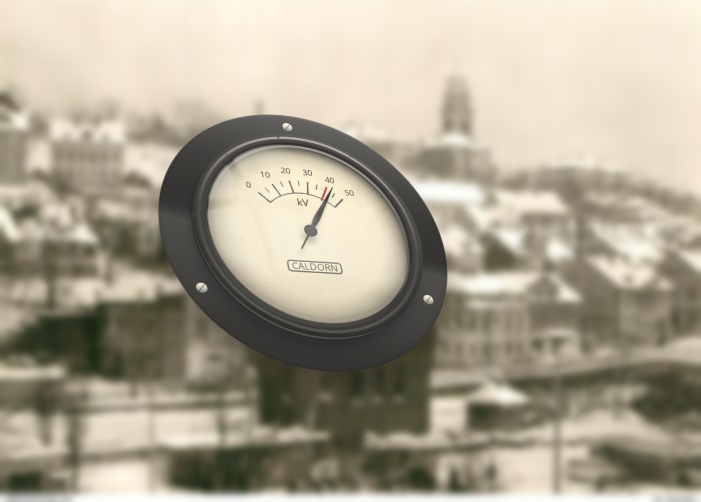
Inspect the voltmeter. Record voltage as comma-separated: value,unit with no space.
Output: 42.5,kV
